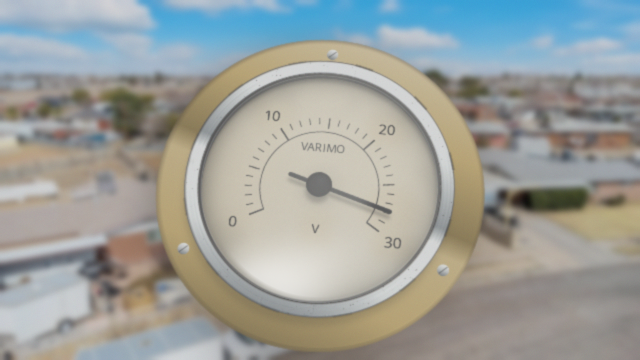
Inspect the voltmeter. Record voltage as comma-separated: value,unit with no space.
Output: 28,V
